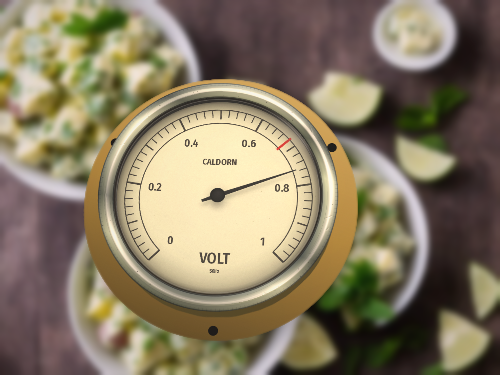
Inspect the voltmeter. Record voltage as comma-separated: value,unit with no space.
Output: 0.76,V
